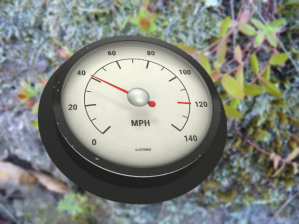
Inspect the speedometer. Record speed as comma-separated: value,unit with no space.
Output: 40,mph
